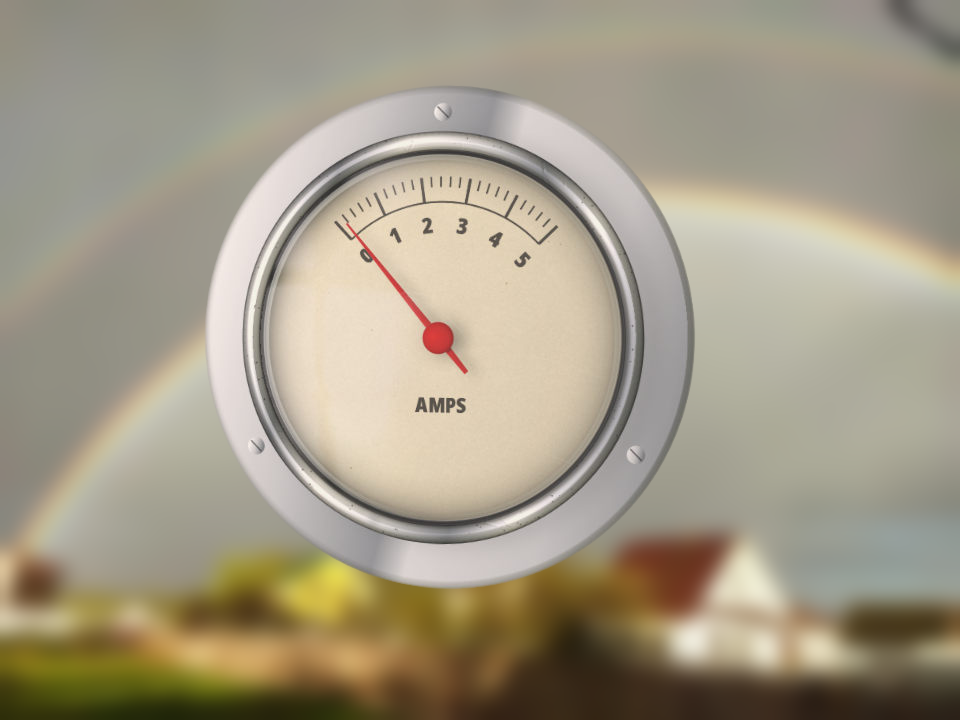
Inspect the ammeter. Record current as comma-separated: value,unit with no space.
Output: 0.2,A
